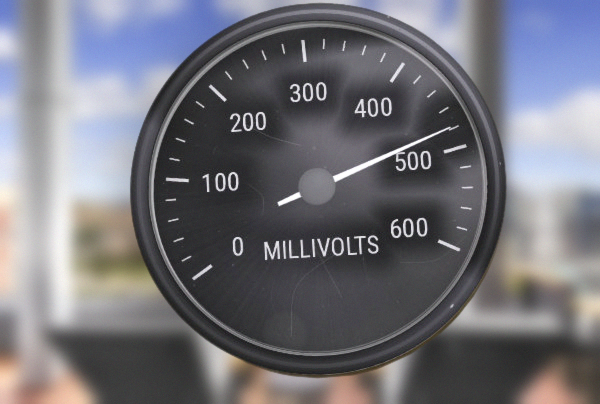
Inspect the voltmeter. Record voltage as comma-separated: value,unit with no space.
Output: 480,mV
